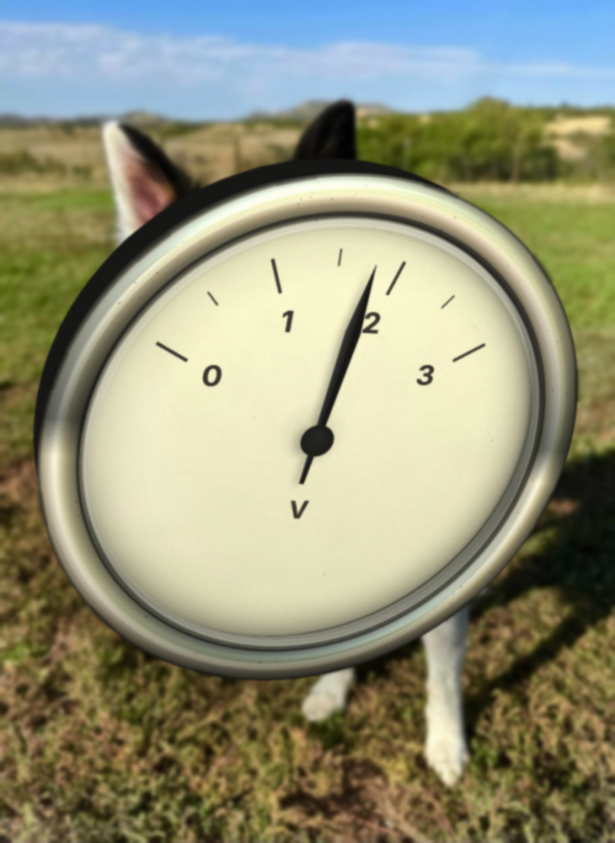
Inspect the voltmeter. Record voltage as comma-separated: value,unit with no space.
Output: 1.75,V
